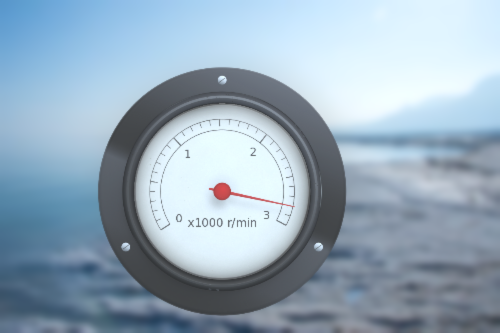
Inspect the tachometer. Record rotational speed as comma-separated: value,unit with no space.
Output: 2800,rpm
